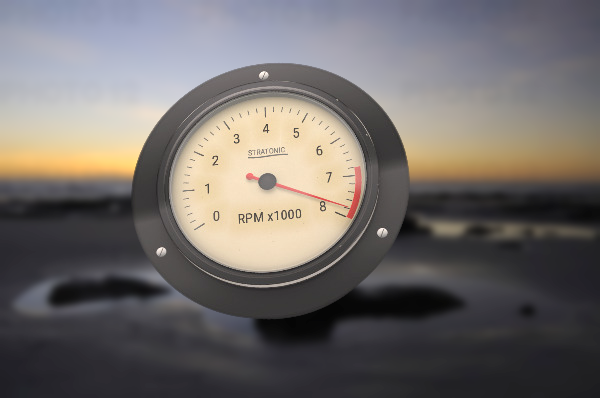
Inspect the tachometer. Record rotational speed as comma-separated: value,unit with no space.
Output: 7800,rpm
